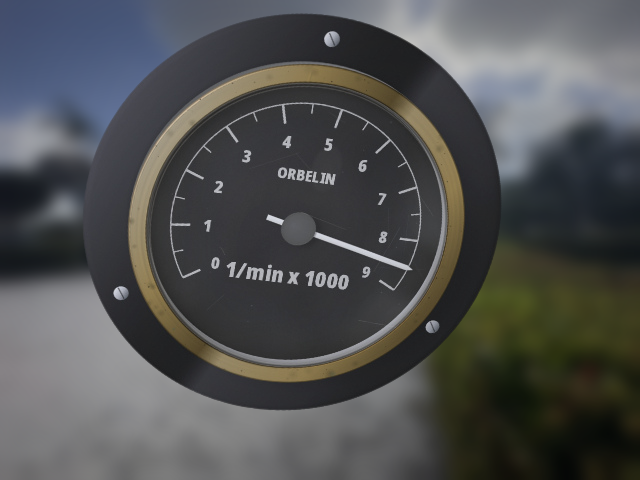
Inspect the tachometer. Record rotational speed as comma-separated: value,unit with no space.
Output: 8500,rpm
